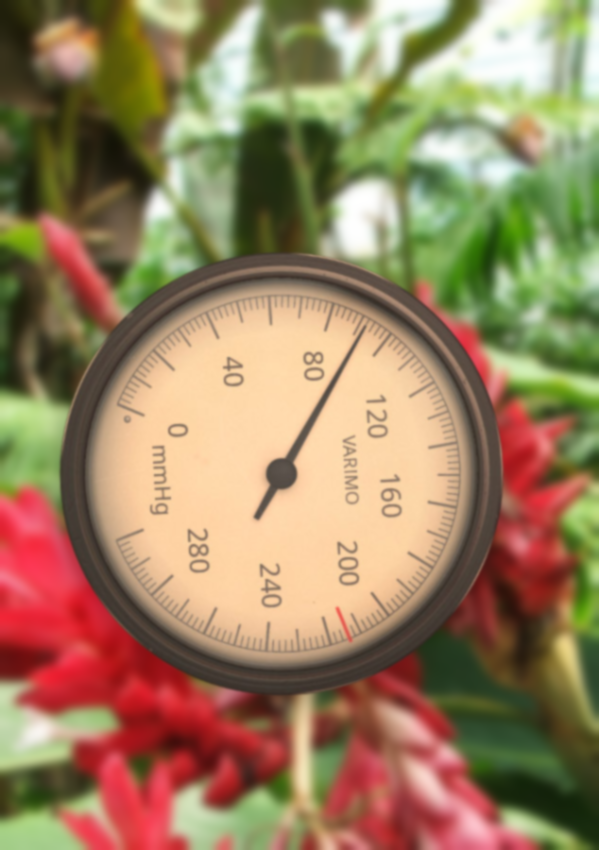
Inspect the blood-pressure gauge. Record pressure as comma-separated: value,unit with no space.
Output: 92,mmHg
